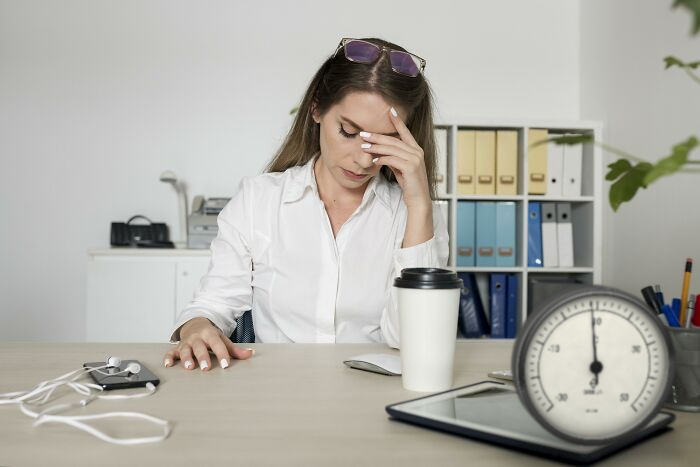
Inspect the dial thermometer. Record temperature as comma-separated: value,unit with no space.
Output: 8,°C
